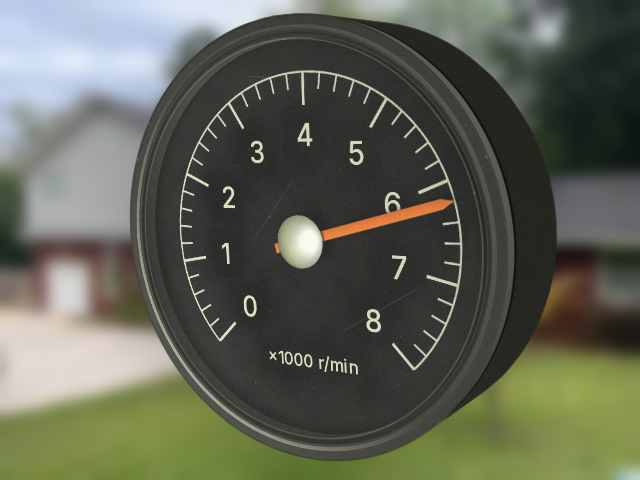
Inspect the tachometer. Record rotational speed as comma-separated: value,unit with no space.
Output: 6200,rpm
